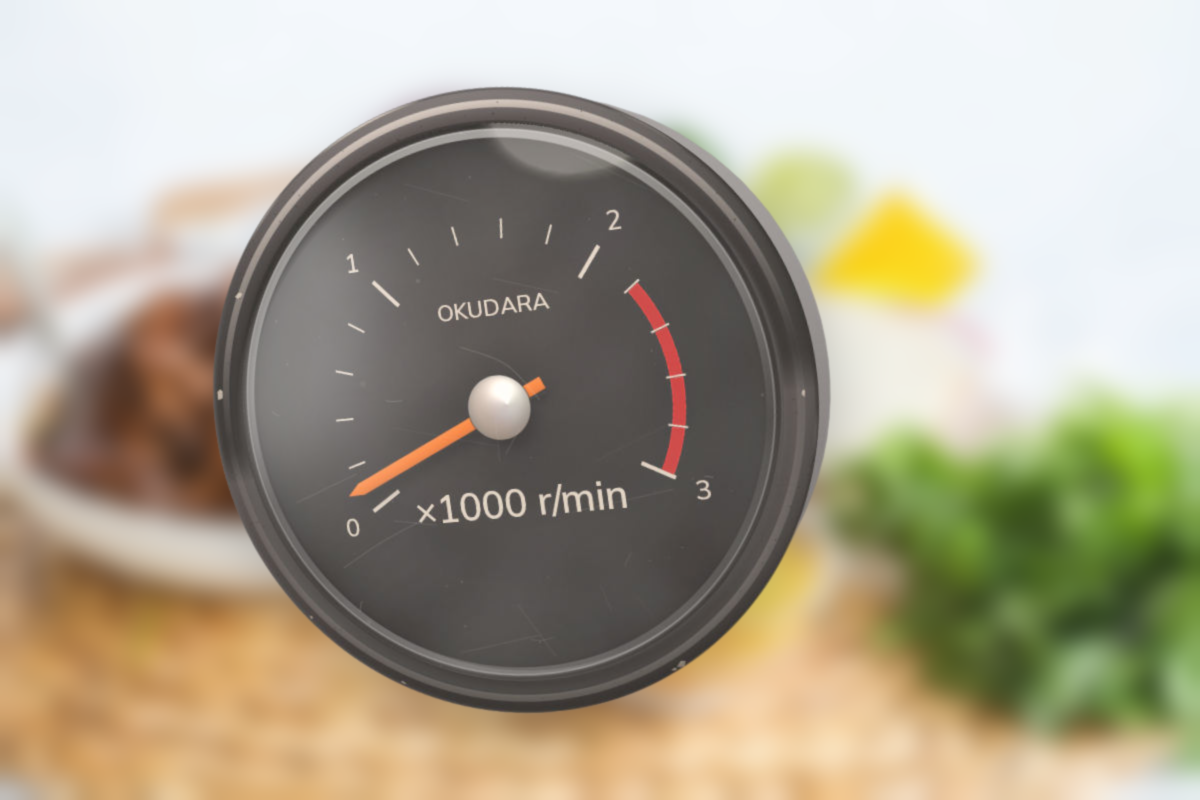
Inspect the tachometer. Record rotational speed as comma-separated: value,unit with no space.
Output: 100,rpm
